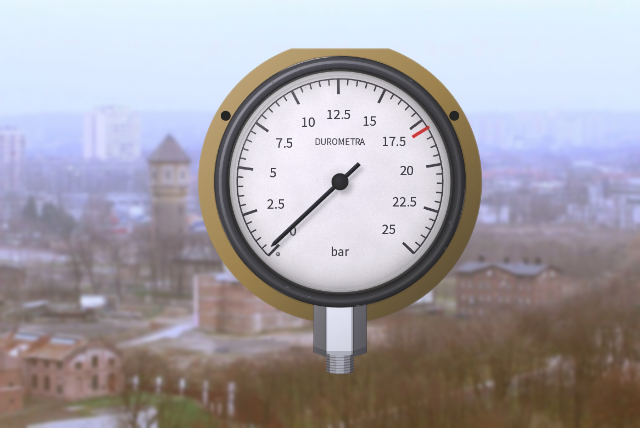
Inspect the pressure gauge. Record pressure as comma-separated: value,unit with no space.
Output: 0.25,bar
